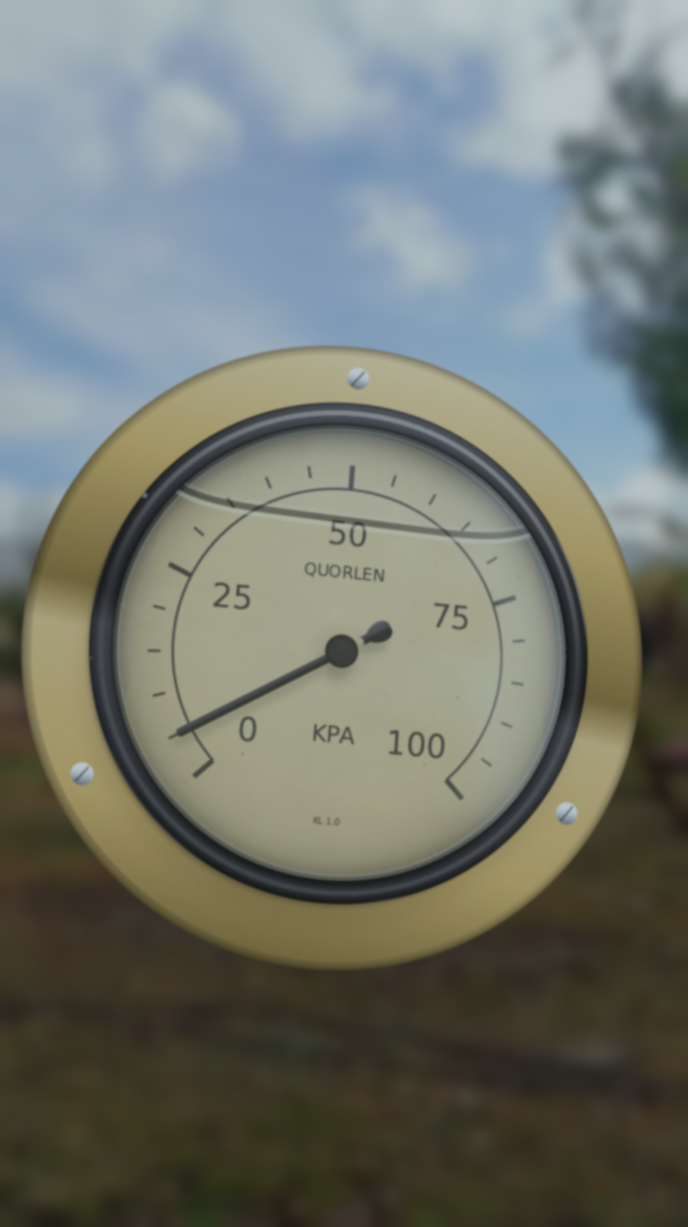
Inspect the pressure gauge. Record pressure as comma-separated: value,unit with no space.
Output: 5,kPa
